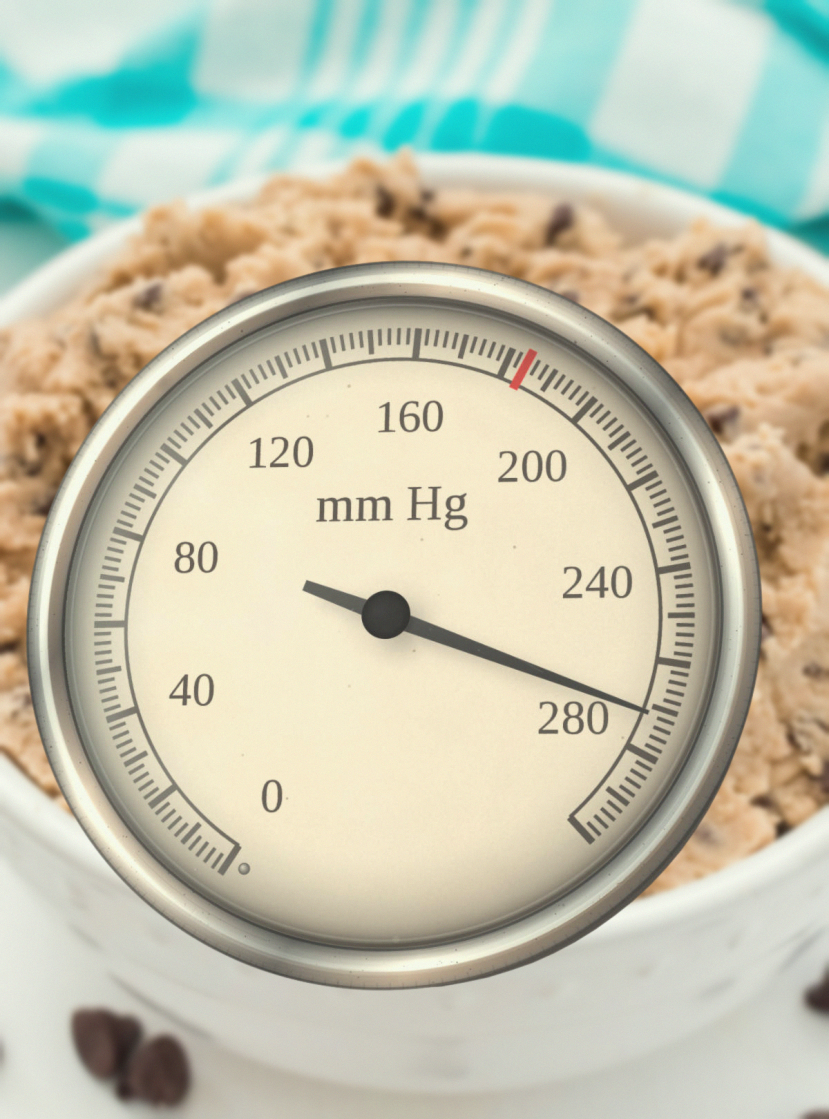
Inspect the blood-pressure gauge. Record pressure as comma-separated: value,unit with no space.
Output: 272,mmHg
